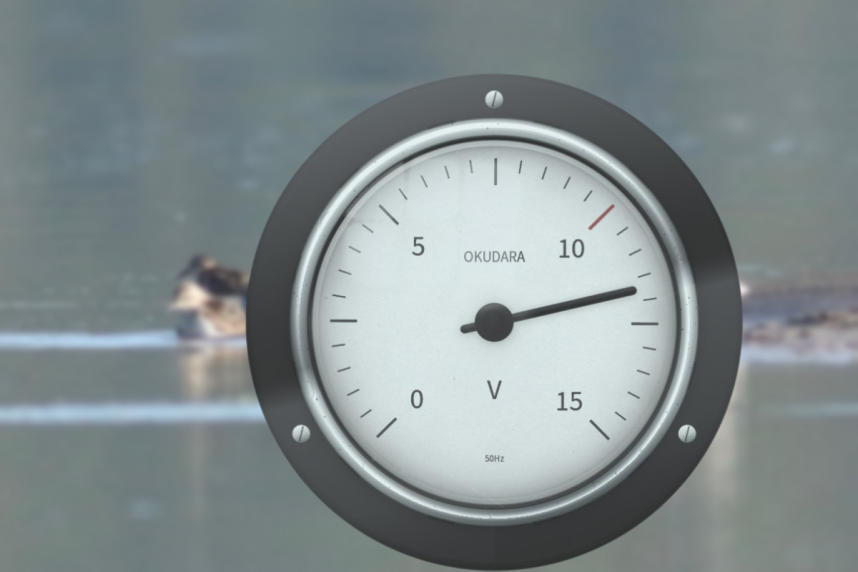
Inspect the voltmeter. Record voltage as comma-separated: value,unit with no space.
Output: 11.75,V
